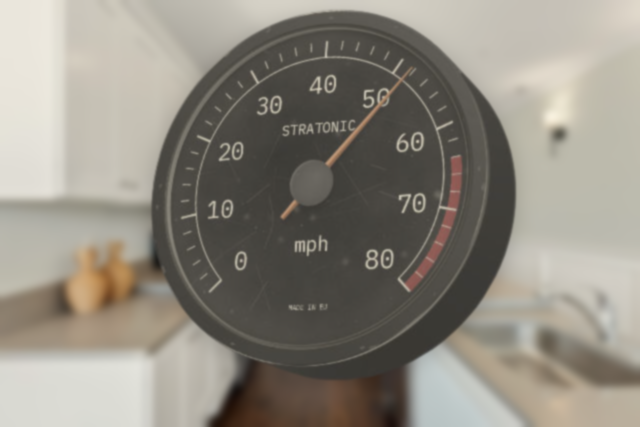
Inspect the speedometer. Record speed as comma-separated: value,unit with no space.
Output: 52,mph
